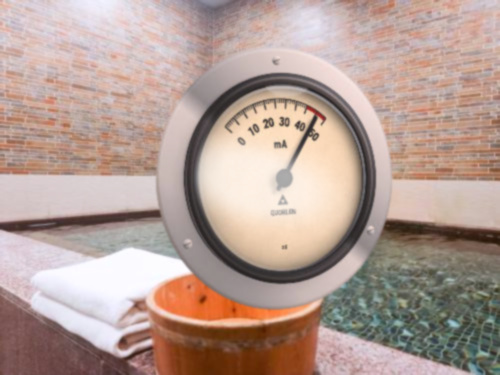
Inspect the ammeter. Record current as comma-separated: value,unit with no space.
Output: 45,mA
